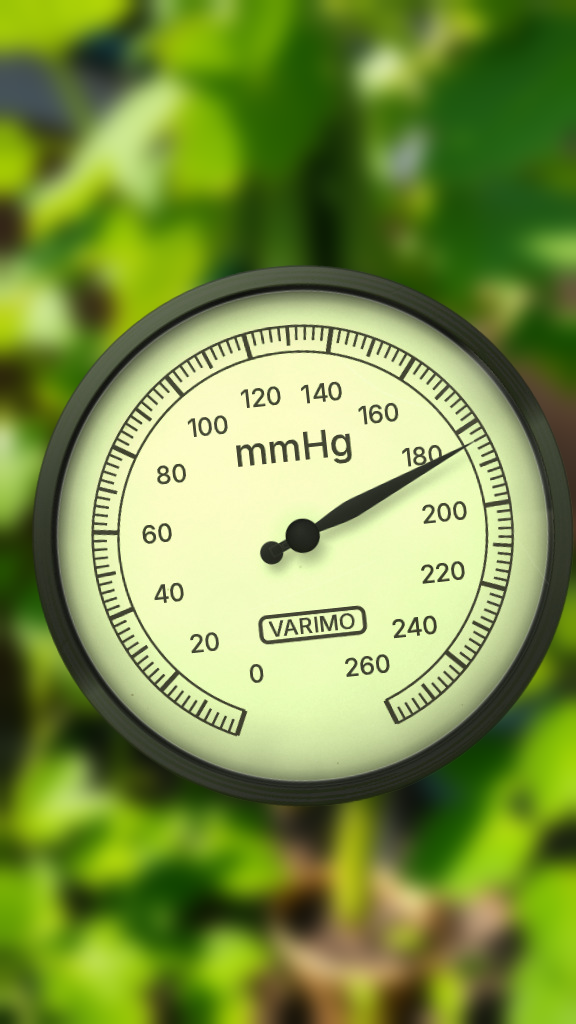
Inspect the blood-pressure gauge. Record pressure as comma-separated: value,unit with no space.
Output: 184,mmHg
